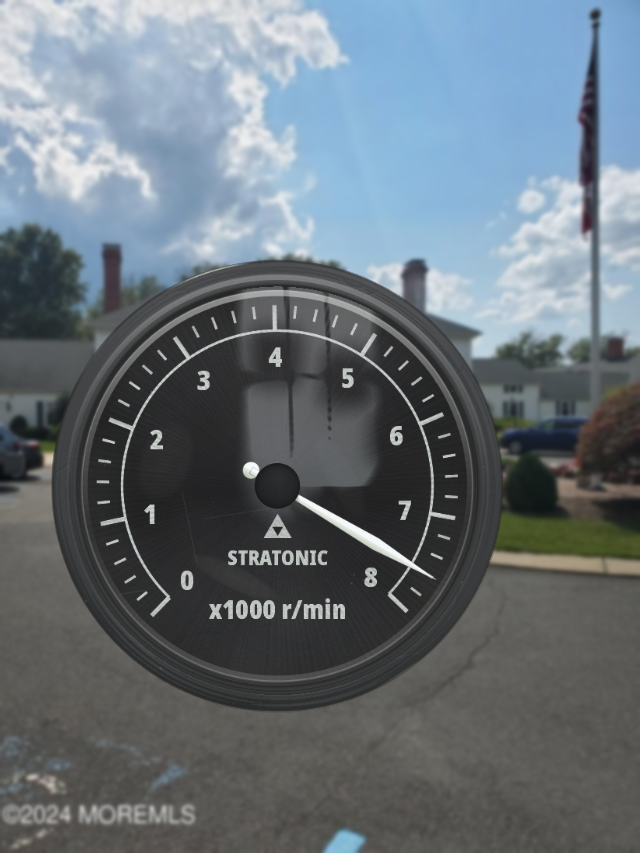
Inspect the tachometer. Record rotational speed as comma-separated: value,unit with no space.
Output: 7600,rpm
